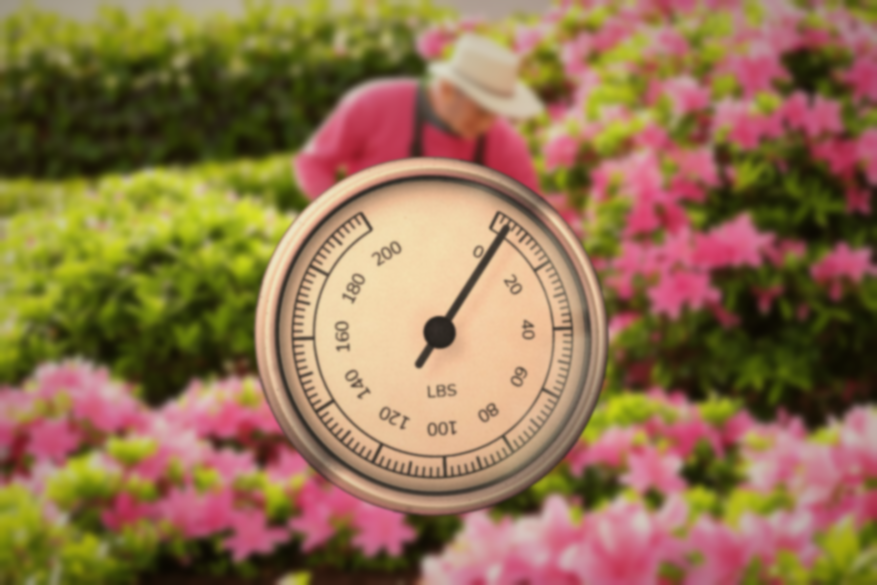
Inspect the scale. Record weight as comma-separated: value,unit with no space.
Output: 4,lb
